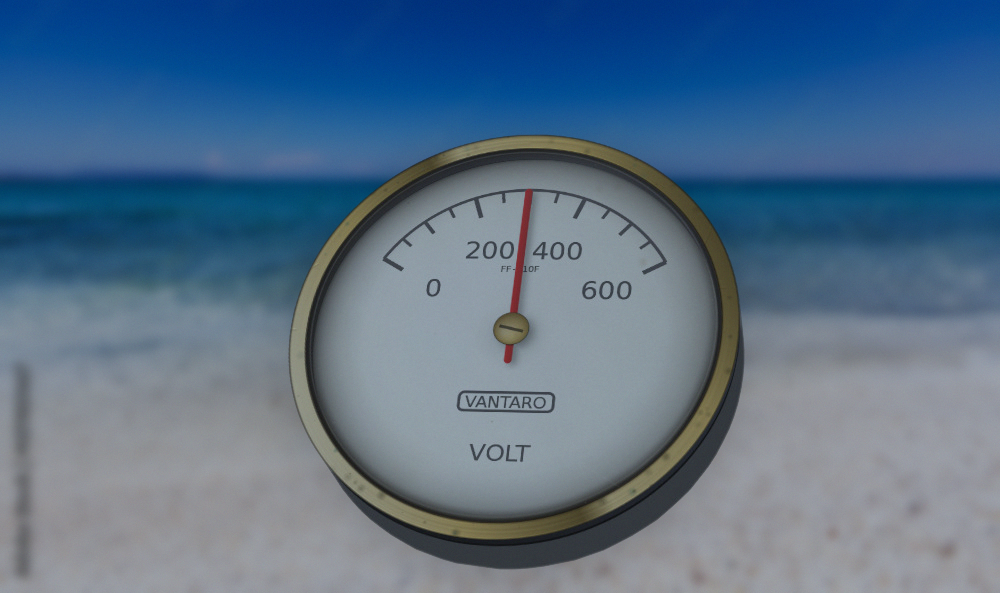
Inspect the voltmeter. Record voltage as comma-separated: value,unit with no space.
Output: 300,V
